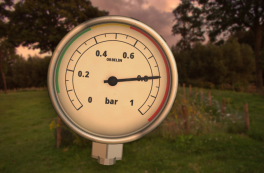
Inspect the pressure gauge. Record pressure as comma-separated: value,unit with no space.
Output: 0.8,bar
